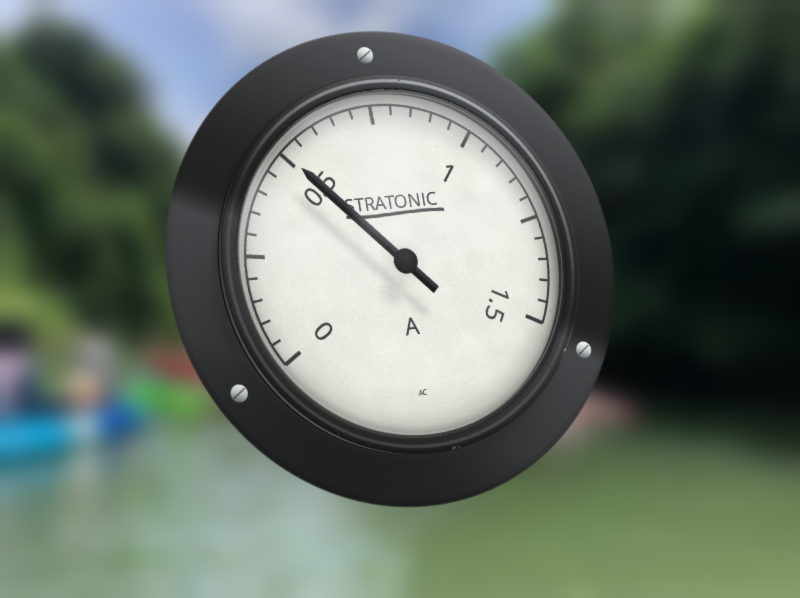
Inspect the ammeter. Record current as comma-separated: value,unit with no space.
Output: 0.5,A
